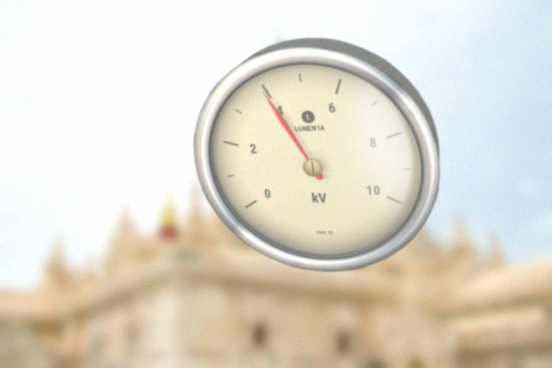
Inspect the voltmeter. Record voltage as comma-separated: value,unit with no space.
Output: 4,kV
